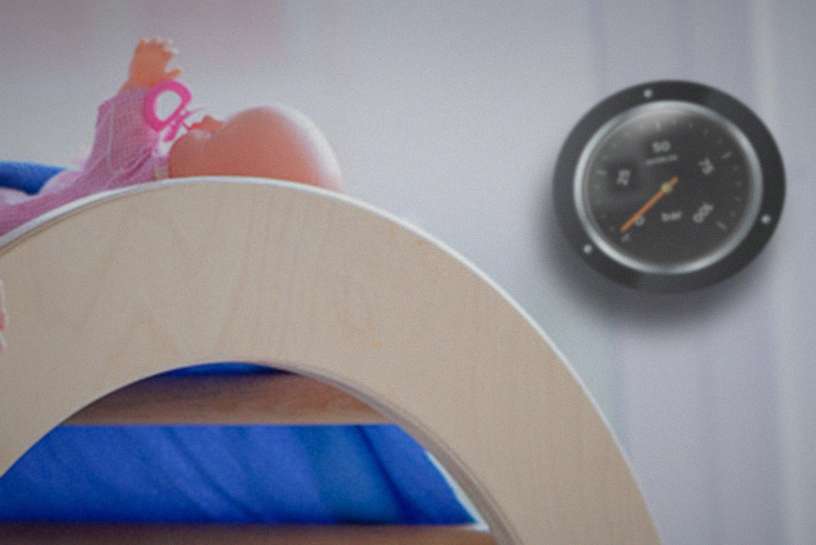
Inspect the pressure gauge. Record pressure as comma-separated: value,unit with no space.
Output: 2.5,bar
